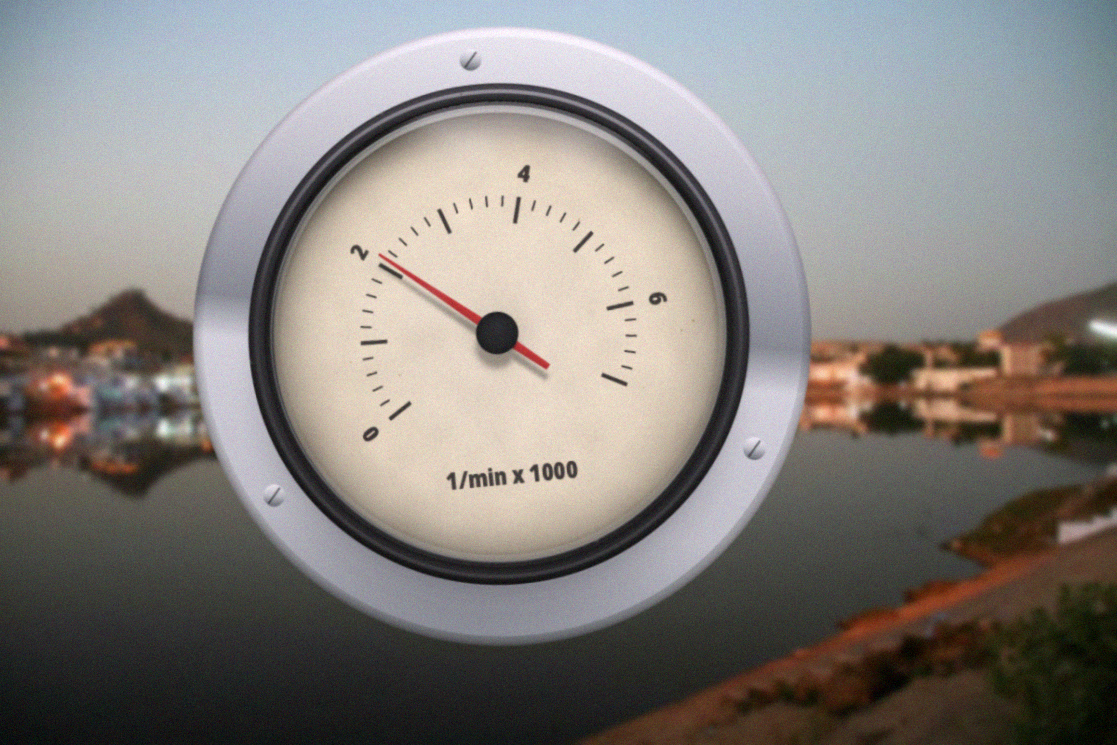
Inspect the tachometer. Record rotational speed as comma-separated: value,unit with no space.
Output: 2100,rpm
